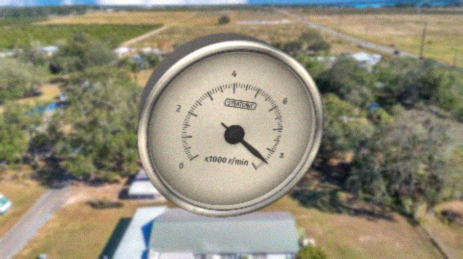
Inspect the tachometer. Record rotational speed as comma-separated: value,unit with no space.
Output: 8500,rpm
